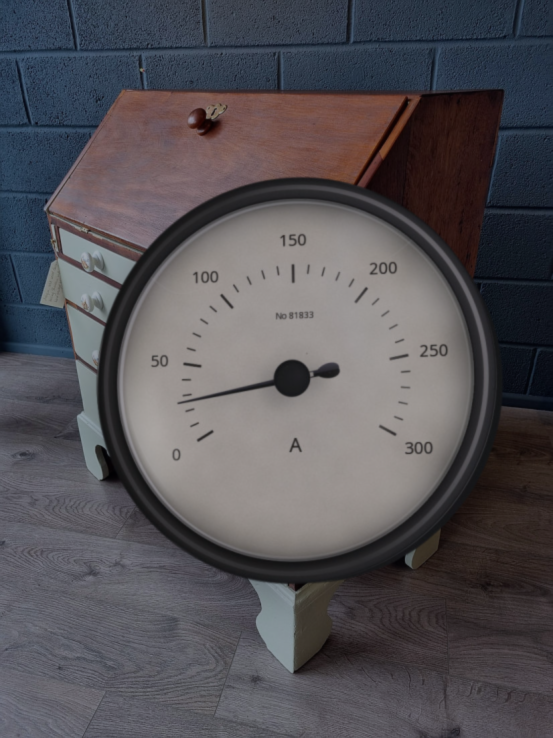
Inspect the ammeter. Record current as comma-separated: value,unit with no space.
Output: 25,A
